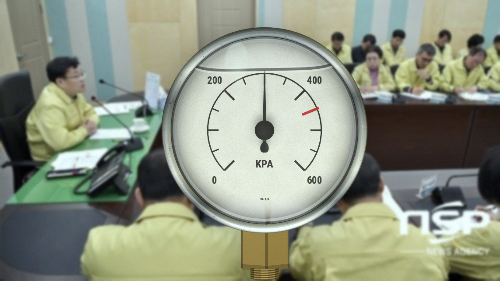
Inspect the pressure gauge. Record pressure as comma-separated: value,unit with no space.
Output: 300,kPa
